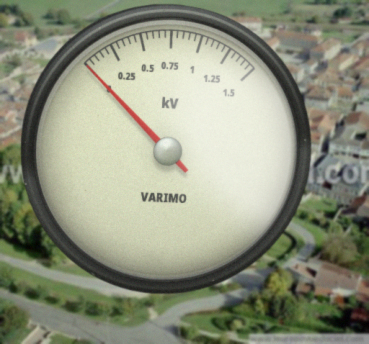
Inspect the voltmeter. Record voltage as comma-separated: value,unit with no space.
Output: 0,kV
